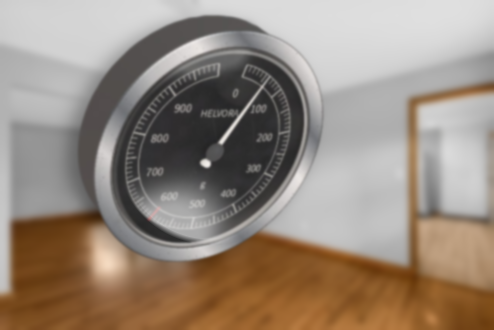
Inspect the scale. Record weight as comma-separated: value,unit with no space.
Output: 50,g
